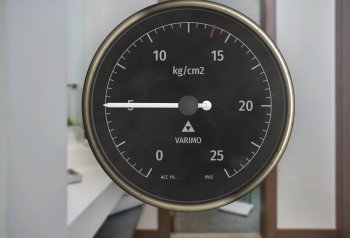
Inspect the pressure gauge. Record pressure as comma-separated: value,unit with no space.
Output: 5,kg/cm²
